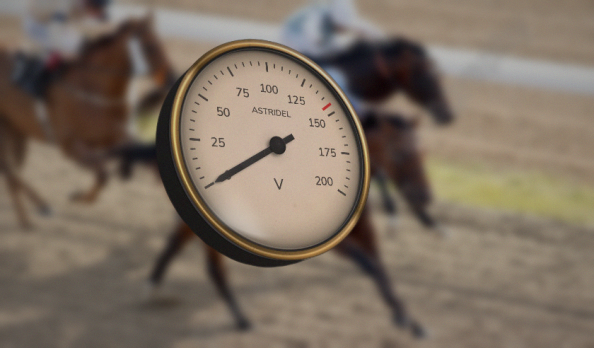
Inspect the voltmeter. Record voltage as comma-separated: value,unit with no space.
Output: 0,V
